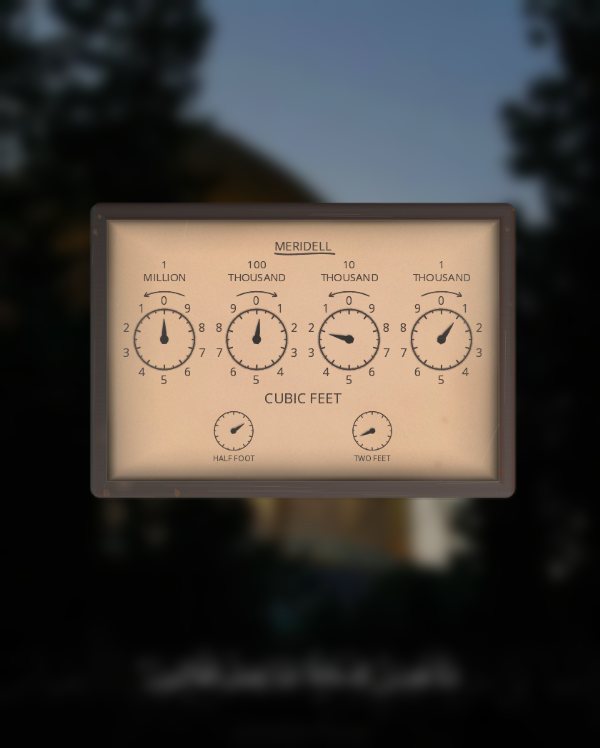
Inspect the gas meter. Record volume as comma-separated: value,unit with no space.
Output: 2100,ft³
